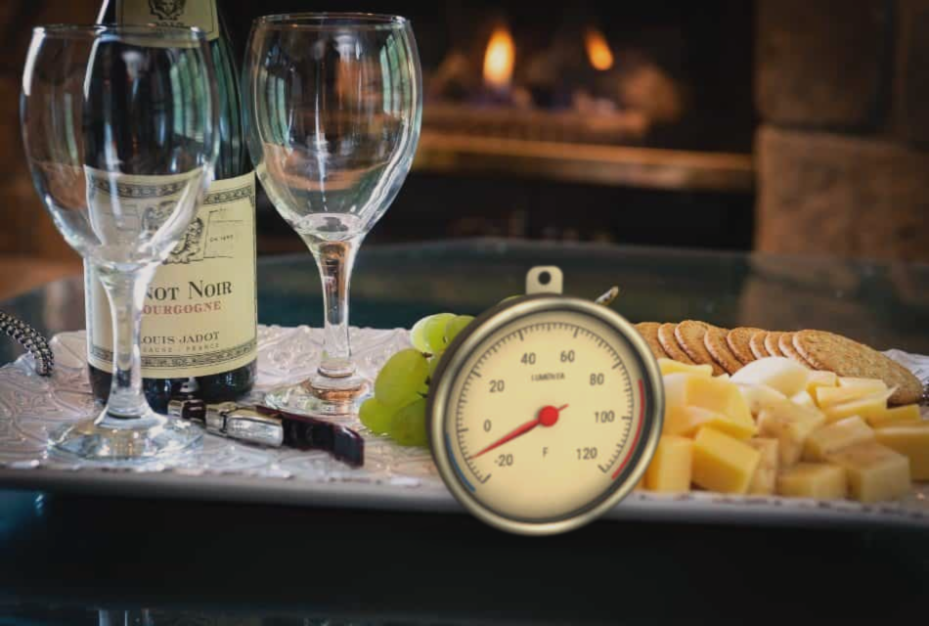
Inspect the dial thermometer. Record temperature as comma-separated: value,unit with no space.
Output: -10,°F
